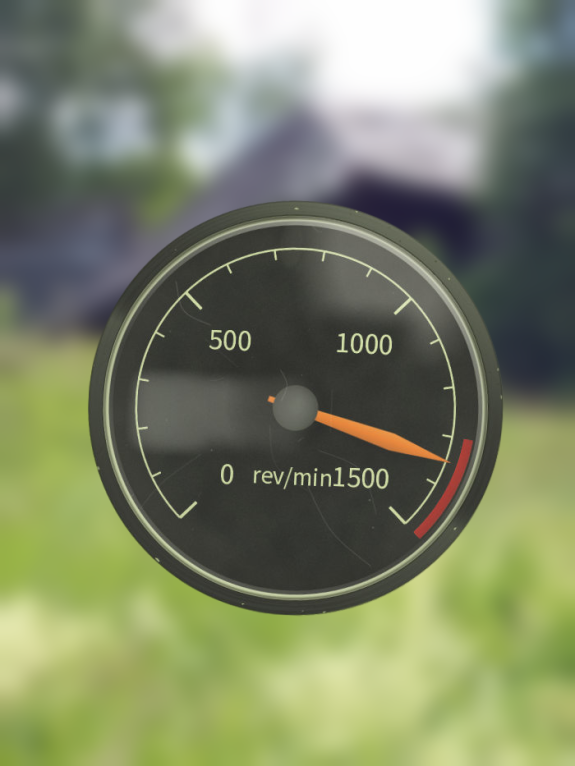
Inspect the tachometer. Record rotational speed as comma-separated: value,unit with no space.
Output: 1350,rpm
